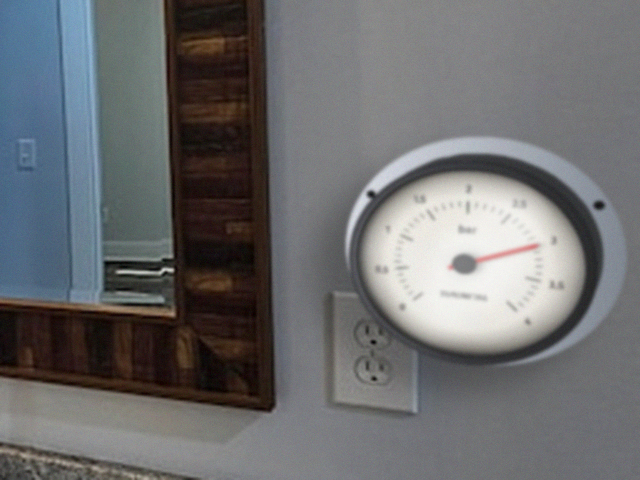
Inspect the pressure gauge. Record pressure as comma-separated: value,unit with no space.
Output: 3,bar
